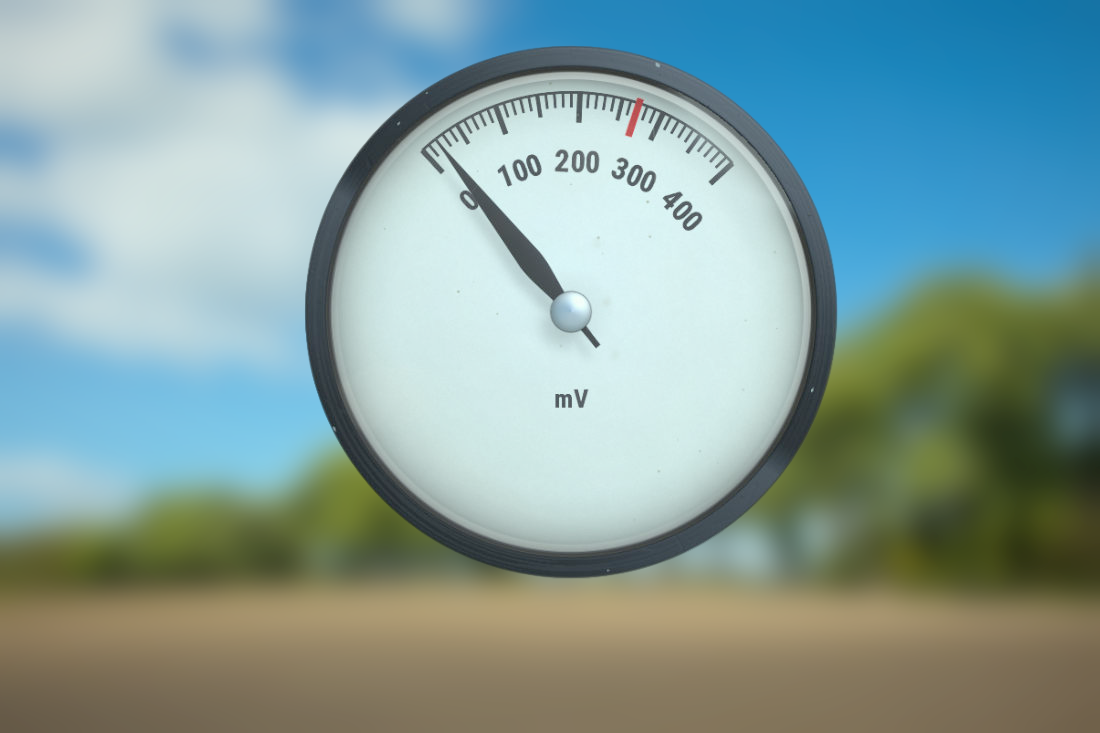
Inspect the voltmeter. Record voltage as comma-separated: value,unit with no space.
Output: 20,mV
